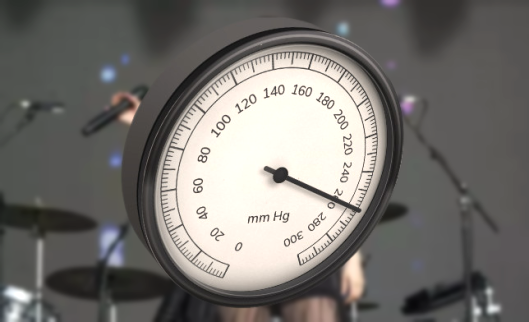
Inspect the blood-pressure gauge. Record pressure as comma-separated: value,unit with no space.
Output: 260,mmHg
